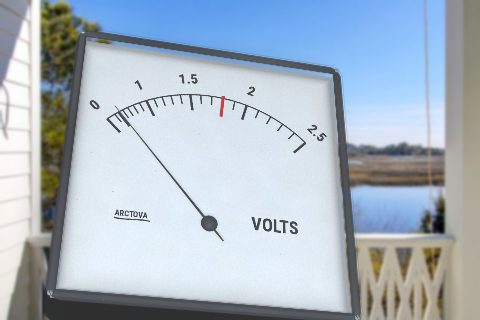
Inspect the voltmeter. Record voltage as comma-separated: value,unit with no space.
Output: 0.5,V
